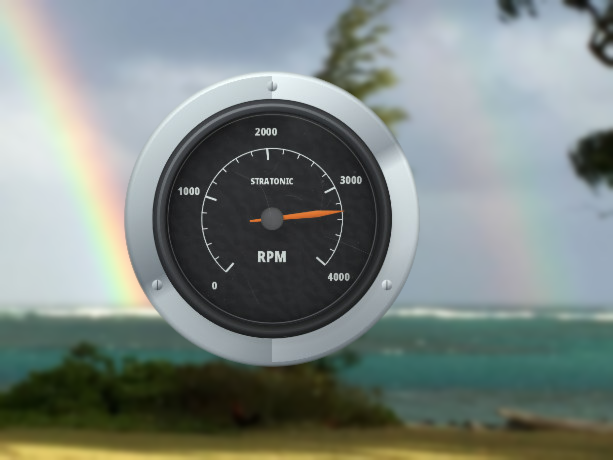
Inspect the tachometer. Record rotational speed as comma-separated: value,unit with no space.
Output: 3300,rpm
